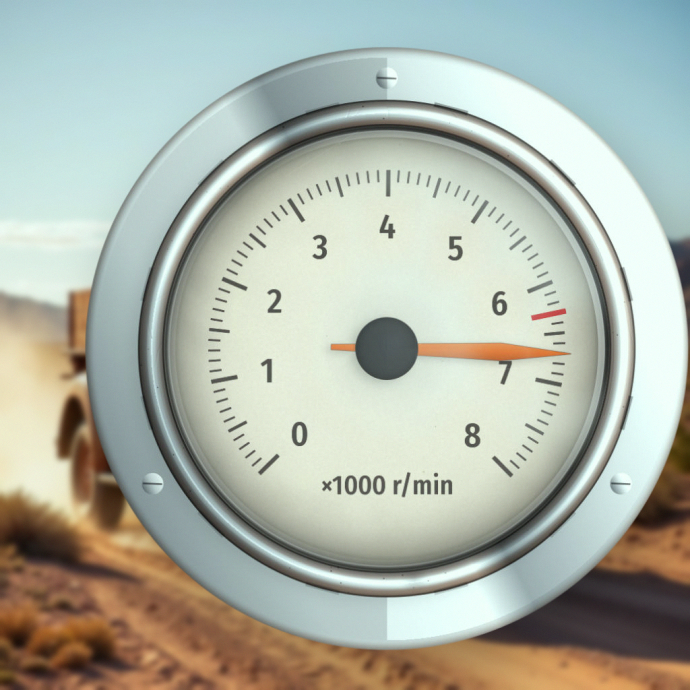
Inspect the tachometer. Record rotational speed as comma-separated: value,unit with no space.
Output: 6700,rpm
